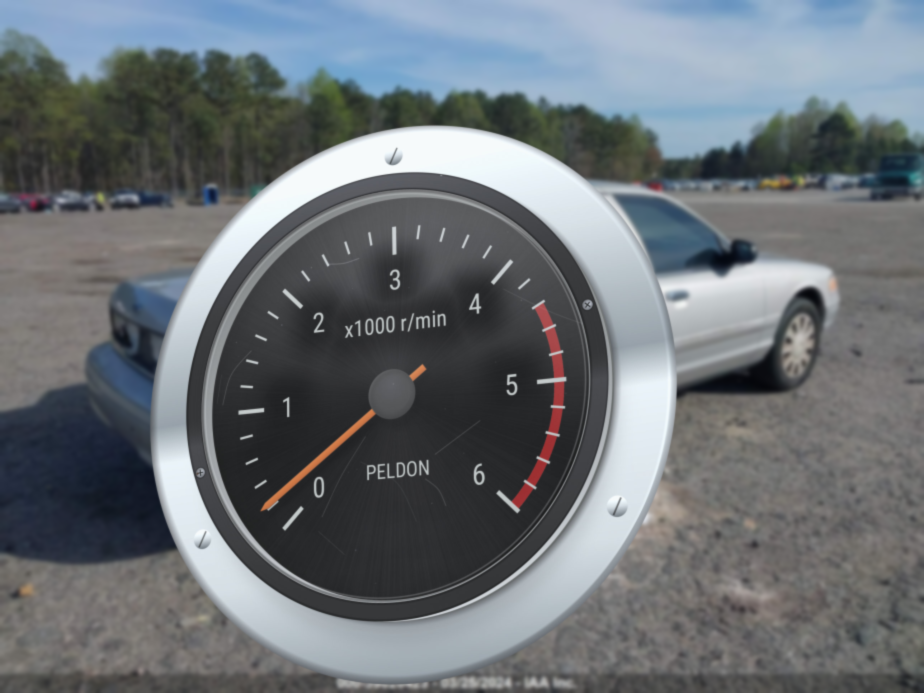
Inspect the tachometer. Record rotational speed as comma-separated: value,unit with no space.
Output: 200,rpm
